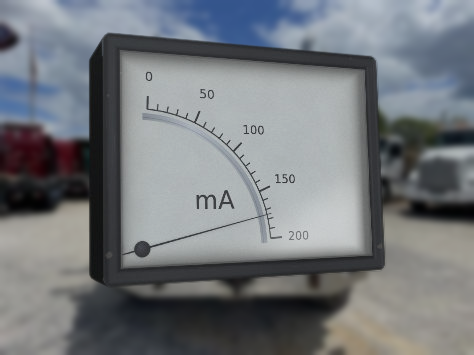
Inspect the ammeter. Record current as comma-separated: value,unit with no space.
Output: 175,mA
